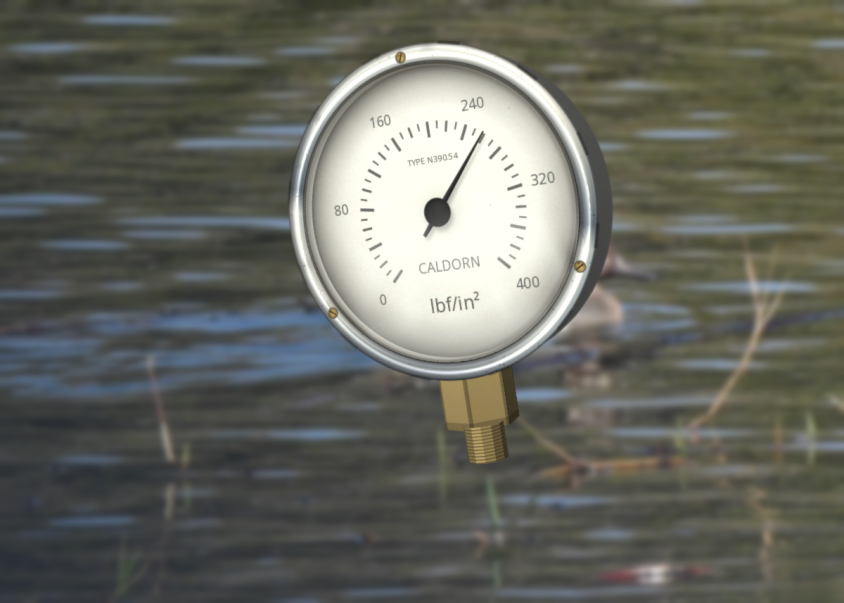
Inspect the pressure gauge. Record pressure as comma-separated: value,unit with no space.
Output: 260,psi
